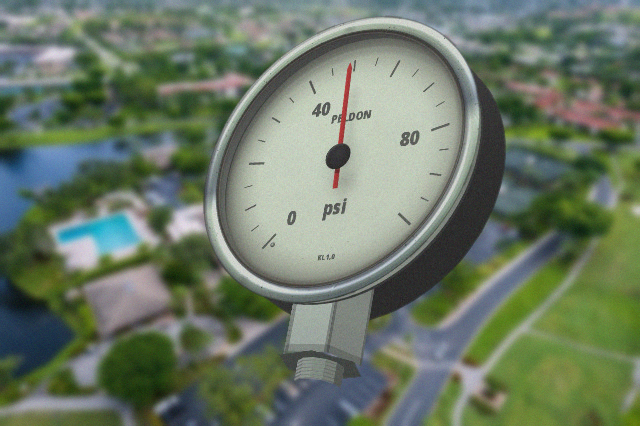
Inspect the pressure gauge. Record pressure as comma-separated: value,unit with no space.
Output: 50,psi
